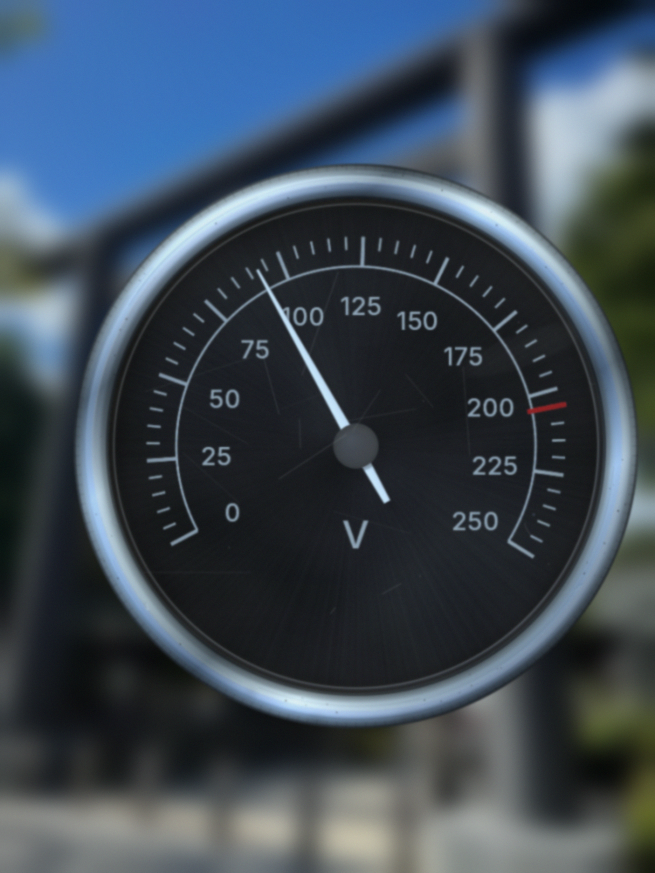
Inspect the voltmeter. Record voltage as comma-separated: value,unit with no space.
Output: 92.5,V
